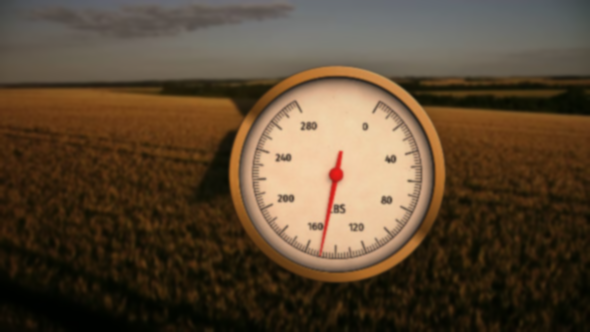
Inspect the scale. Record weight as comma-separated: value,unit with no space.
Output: 150,lb
